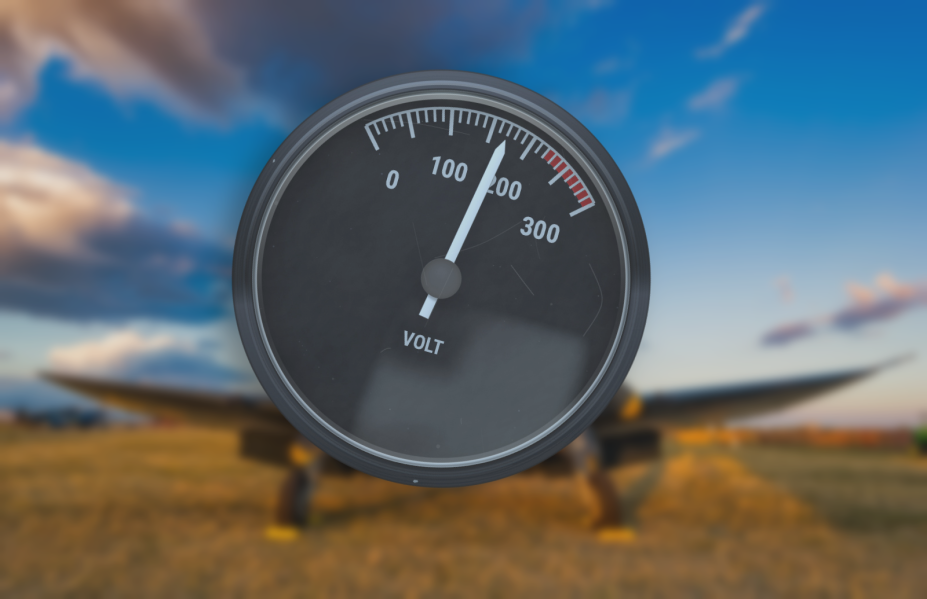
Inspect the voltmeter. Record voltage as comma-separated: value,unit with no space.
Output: 170,V
